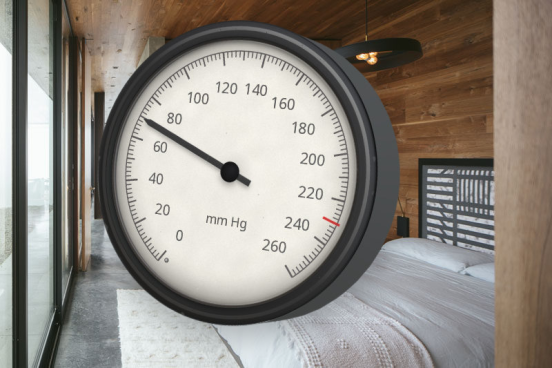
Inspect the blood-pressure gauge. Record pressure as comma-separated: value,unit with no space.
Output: 70,mmHg
